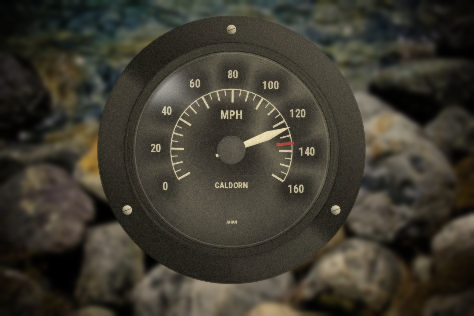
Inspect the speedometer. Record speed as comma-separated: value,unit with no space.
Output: 125,mph
